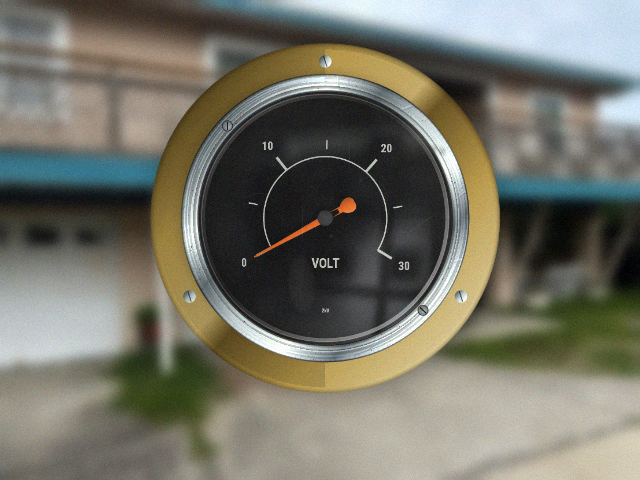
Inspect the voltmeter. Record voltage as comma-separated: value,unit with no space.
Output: 0,V
